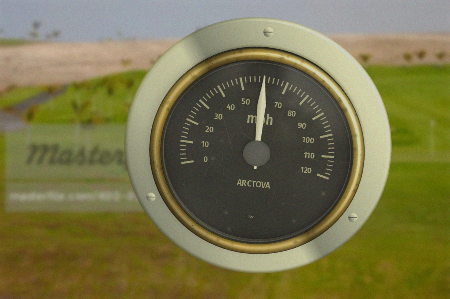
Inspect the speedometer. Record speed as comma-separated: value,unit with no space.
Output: 60,mph
